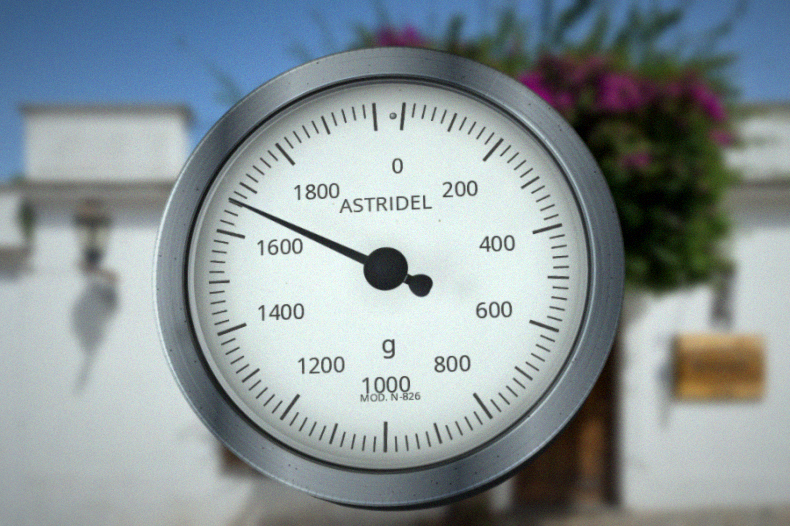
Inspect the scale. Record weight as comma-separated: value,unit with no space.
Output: 1660,g
